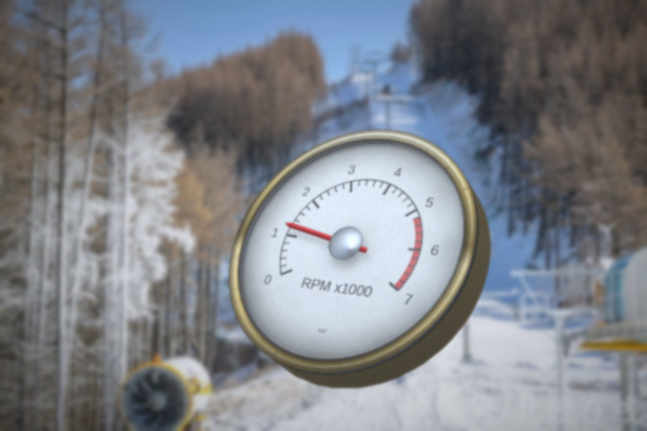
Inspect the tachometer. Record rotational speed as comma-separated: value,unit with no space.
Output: 1200,rpm
